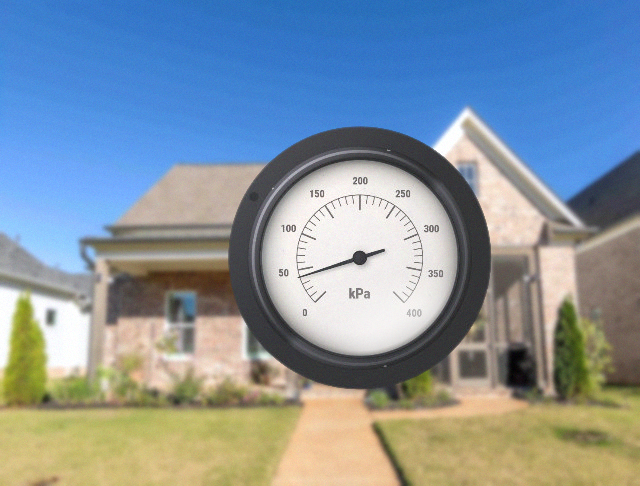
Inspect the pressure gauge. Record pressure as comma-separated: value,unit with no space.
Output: 40,kPa
